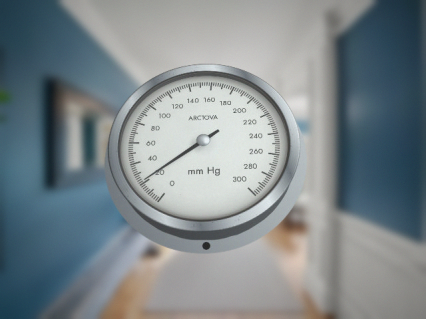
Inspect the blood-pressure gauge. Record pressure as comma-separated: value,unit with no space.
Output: 20,mmHg
